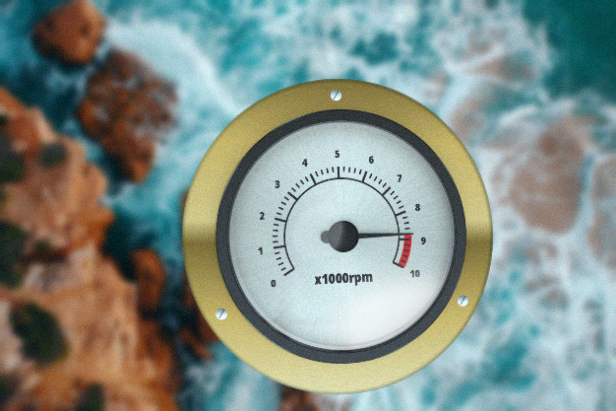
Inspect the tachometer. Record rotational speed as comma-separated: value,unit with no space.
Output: 8800,rpm
